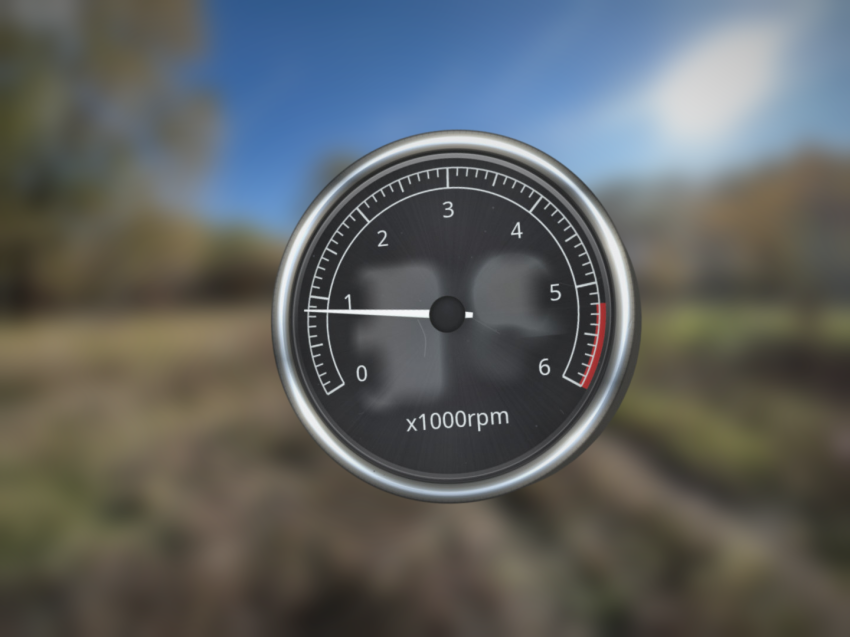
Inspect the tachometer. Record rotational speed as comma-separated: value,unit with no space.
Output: 850,rpm
